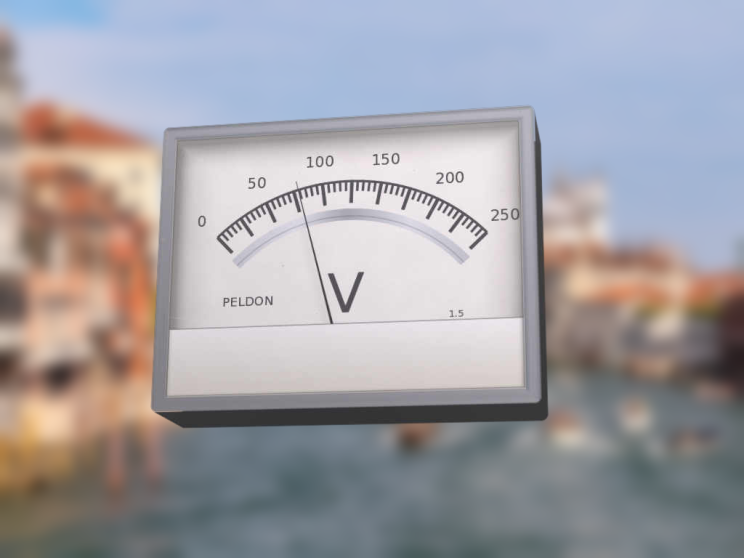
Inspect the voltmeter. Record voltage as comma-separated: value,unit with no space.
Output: 80,V
